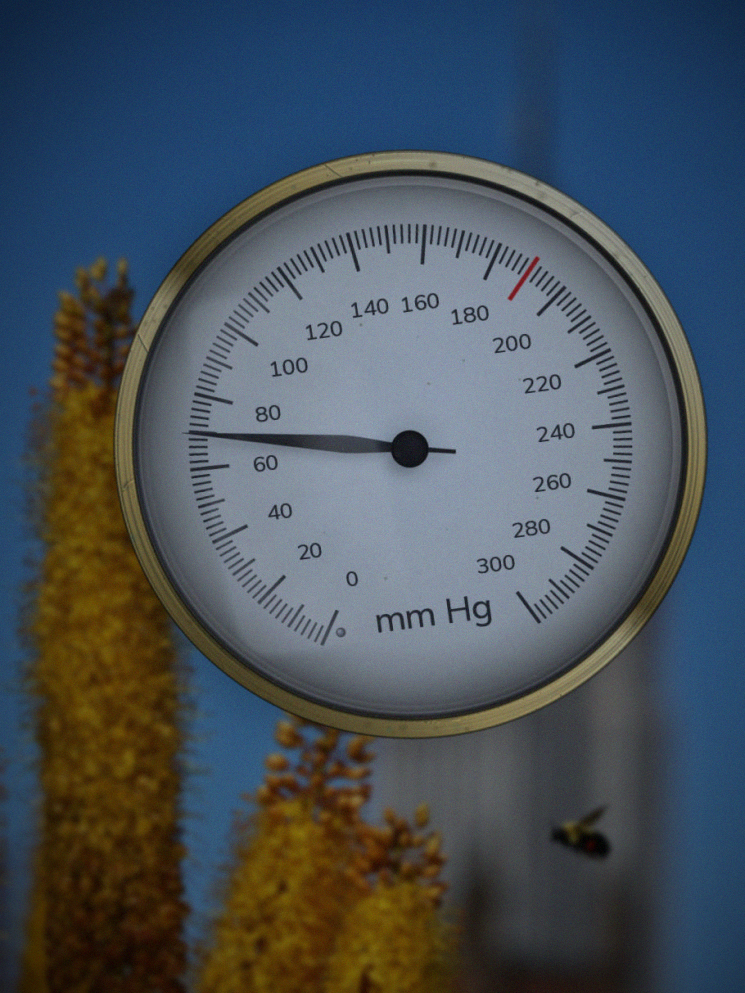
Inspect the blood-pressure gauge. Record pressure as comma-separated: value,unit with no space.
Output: 70,mmHg
